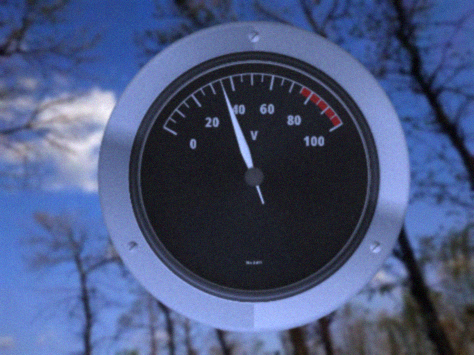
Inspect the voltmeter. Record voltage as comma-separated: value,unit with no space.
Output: 35,V
